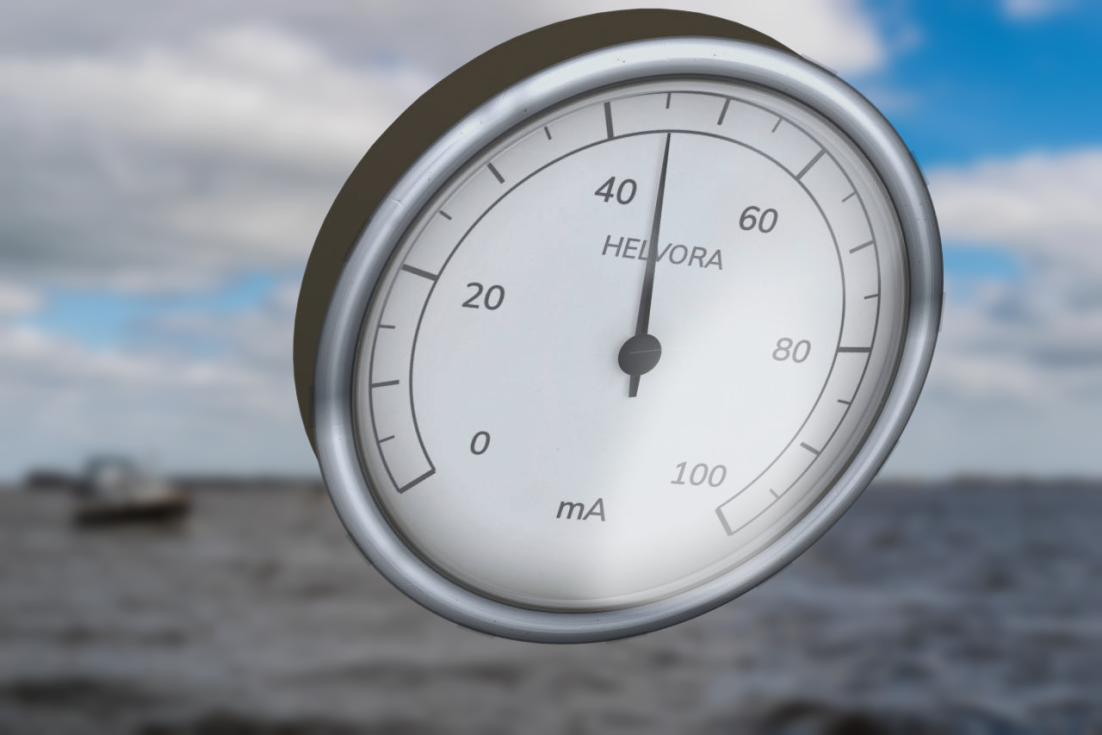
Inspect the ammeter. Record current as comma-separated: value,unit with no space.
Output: 45,mA
